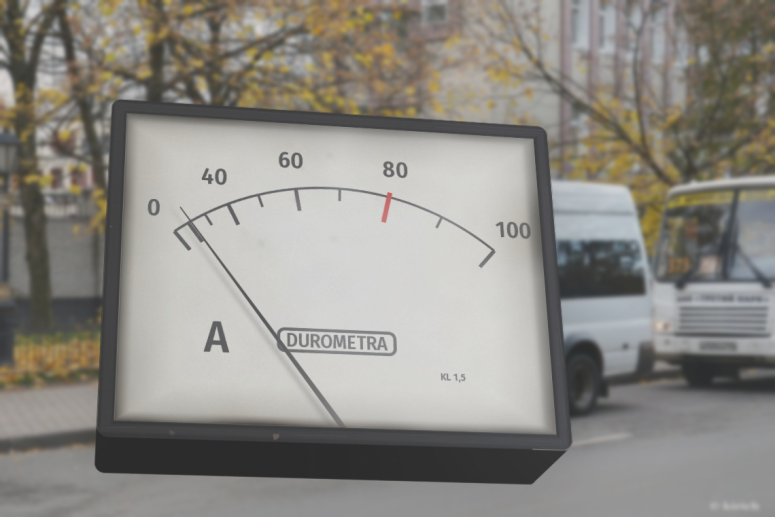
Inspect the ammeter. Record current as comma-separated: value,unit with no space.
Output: 20,A
